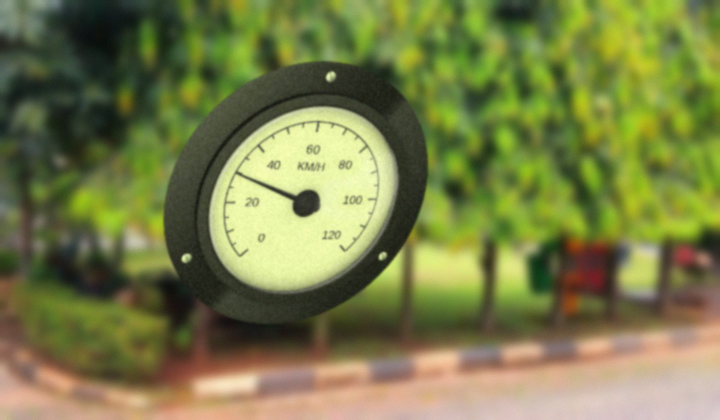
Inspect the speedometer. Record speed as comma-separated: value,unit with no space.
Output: 30,km/h
